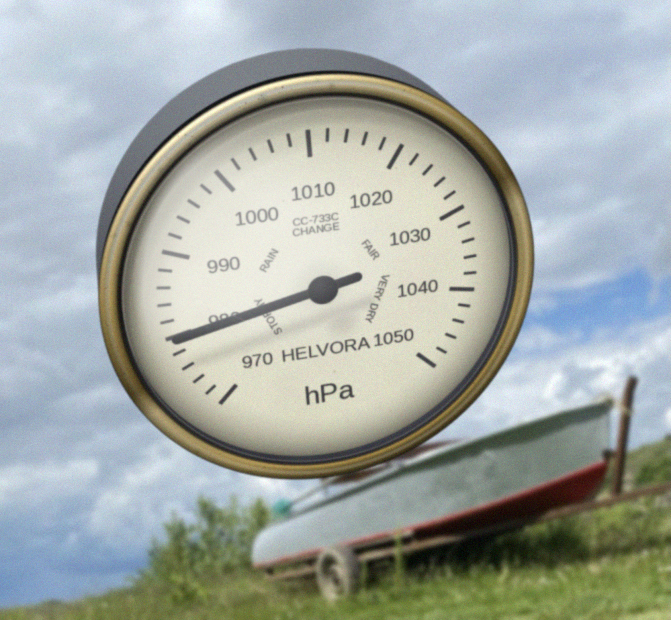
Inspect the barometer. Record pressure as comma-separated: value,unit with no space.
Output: 980,hPa
